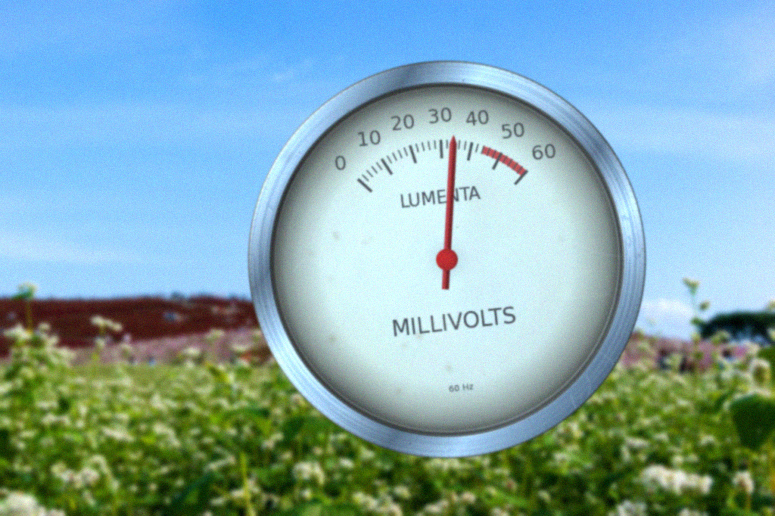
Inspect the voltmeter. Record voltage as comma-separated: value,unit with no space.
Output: 34,mV
